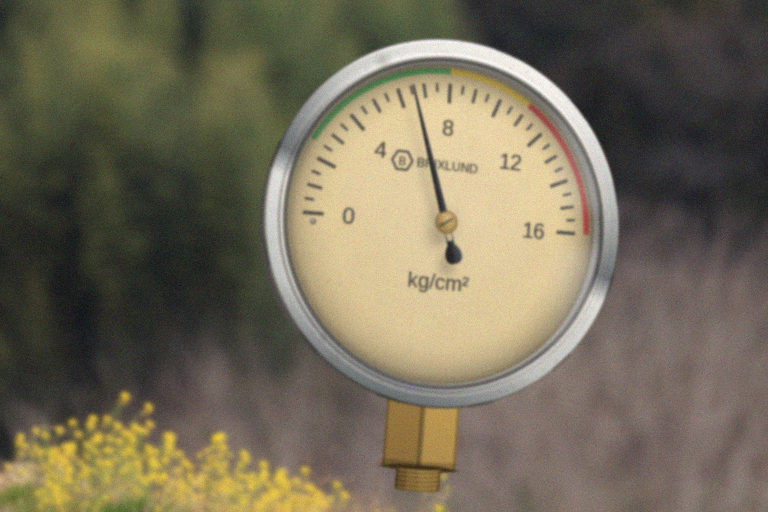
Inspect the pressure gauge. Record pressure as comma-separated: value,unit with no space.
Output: 6.5,kg/cm²
